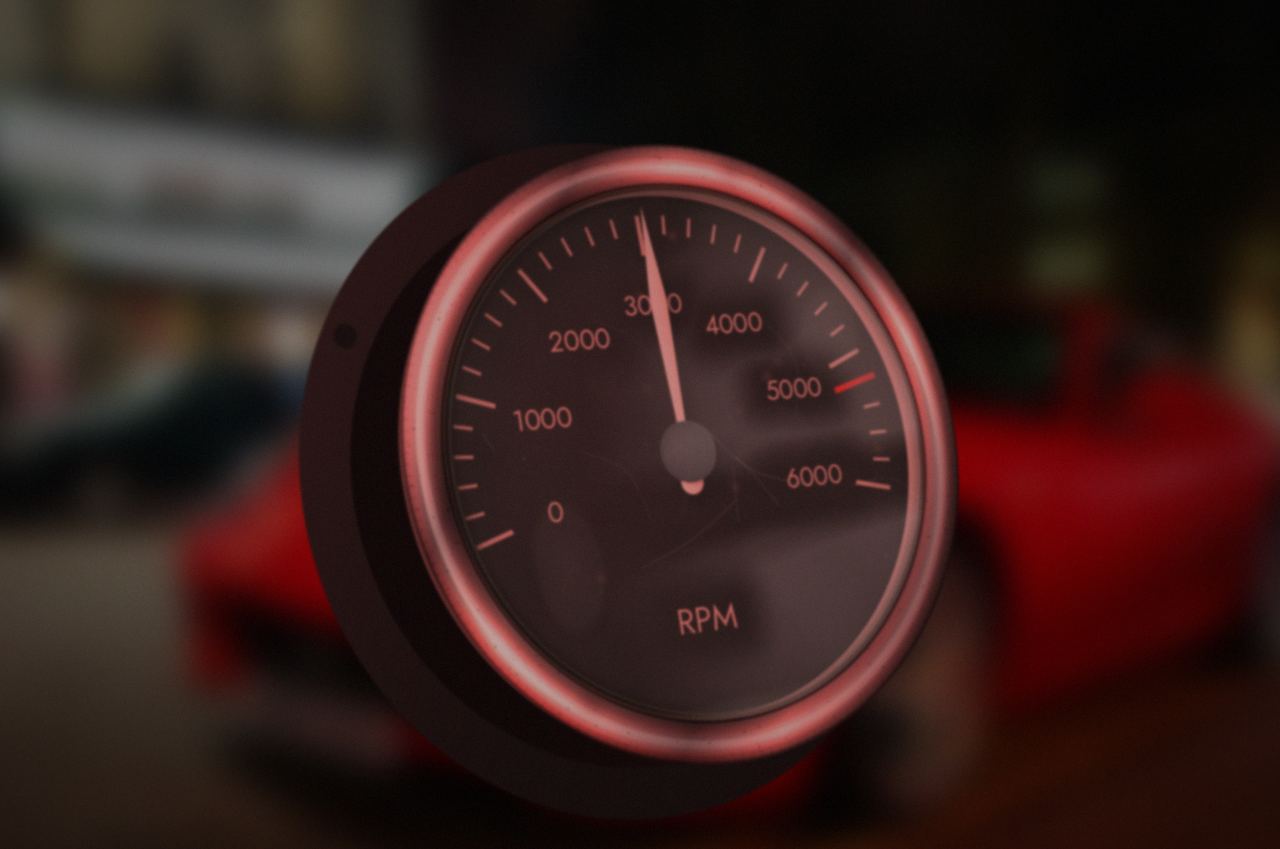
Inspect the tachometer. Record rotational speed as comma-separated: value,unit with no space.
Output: 3000,rpm
